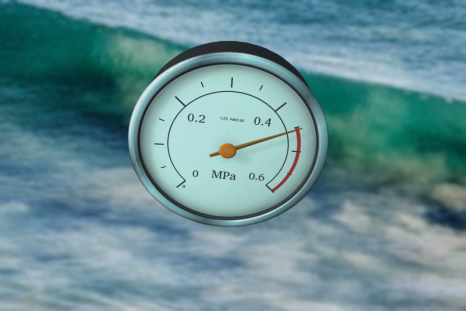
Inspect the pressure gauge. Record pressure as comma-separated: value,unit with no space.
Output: 0.45,MPa
